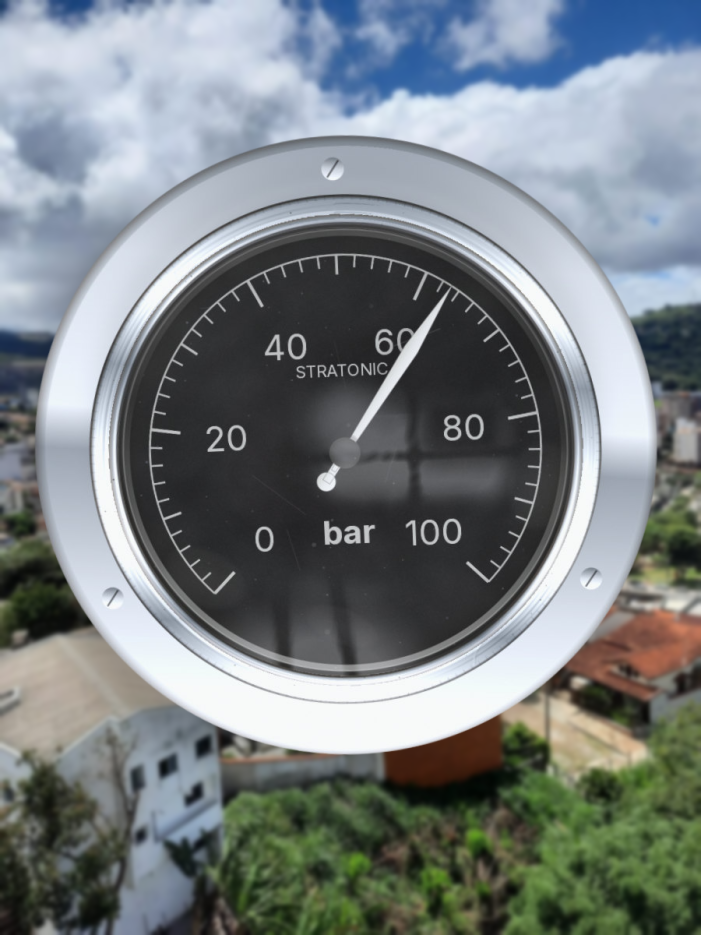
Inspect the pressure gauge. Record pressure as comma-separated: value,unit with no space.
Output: 63,bar
